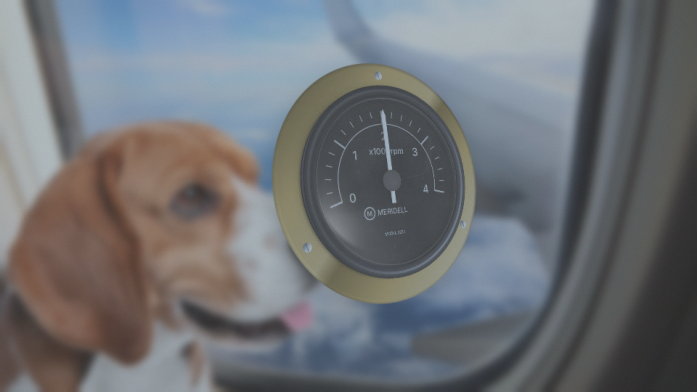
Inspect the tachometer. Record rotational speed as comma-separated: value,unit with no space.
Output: 2000,rpm
